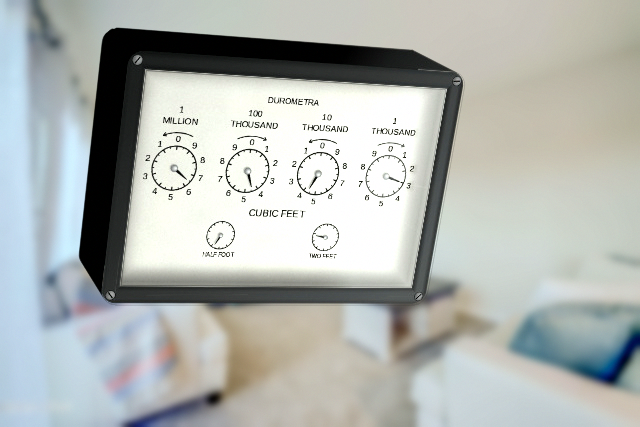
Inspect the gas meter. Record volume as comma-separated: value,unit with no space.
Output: 644300,ft³
